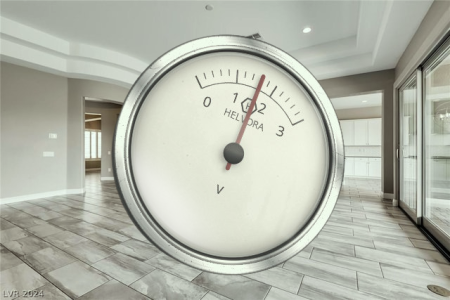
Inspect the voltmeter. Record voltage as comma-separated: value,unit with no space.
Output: 1.6,V
